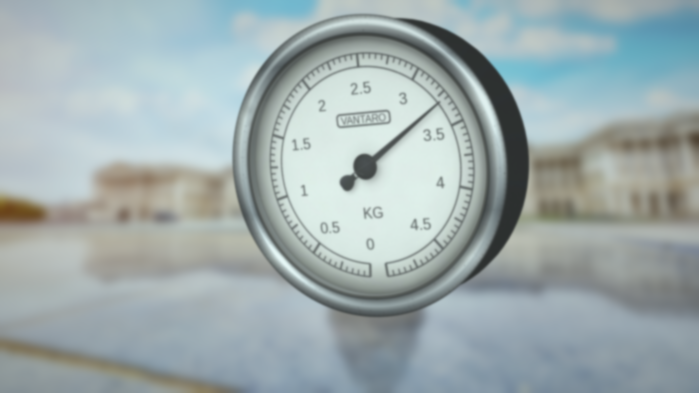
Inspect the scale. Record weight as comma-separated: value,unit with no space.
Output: 3.3,kg
